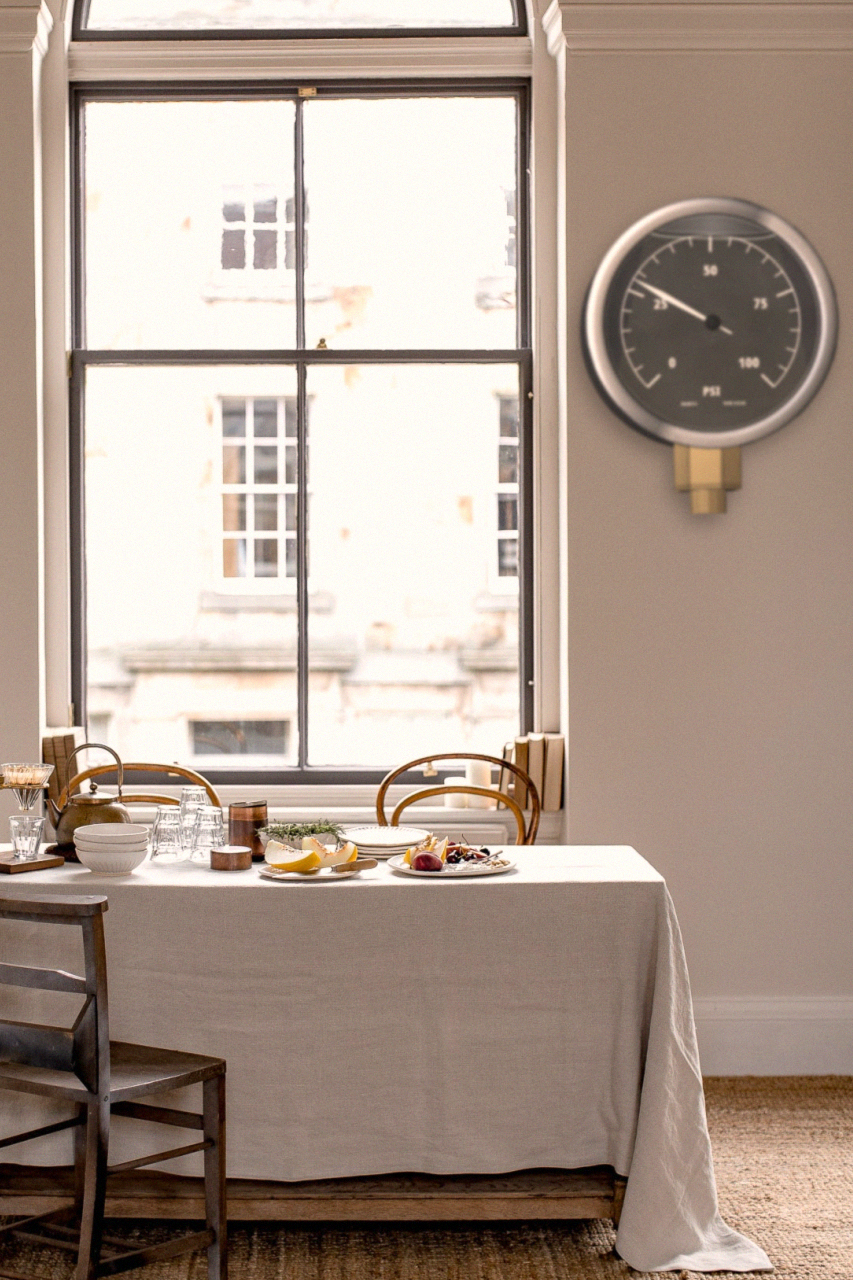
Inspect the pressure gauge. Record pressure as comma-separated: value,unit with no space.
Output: 27.5,psi
